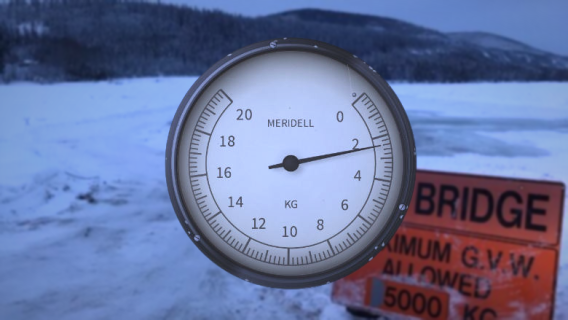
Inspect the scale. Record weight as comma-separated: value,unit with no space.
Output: 2.4,kg
